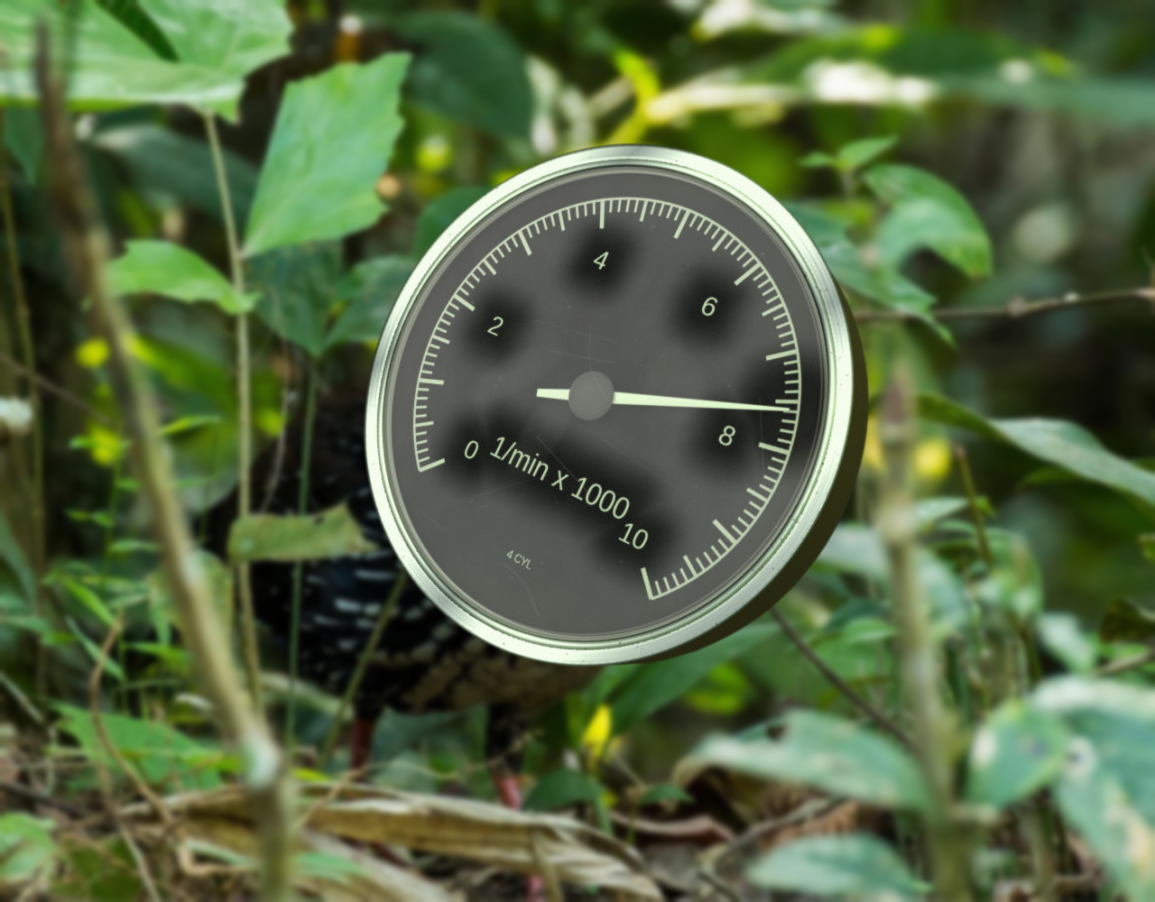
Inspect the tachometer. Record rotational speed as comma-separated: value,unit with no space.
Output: 7600,rpm
